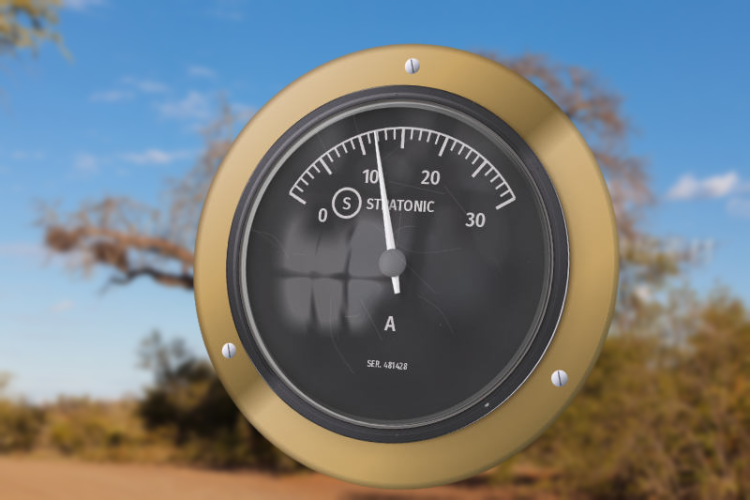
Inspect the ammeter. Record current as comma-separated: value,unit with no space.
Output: 12,A
